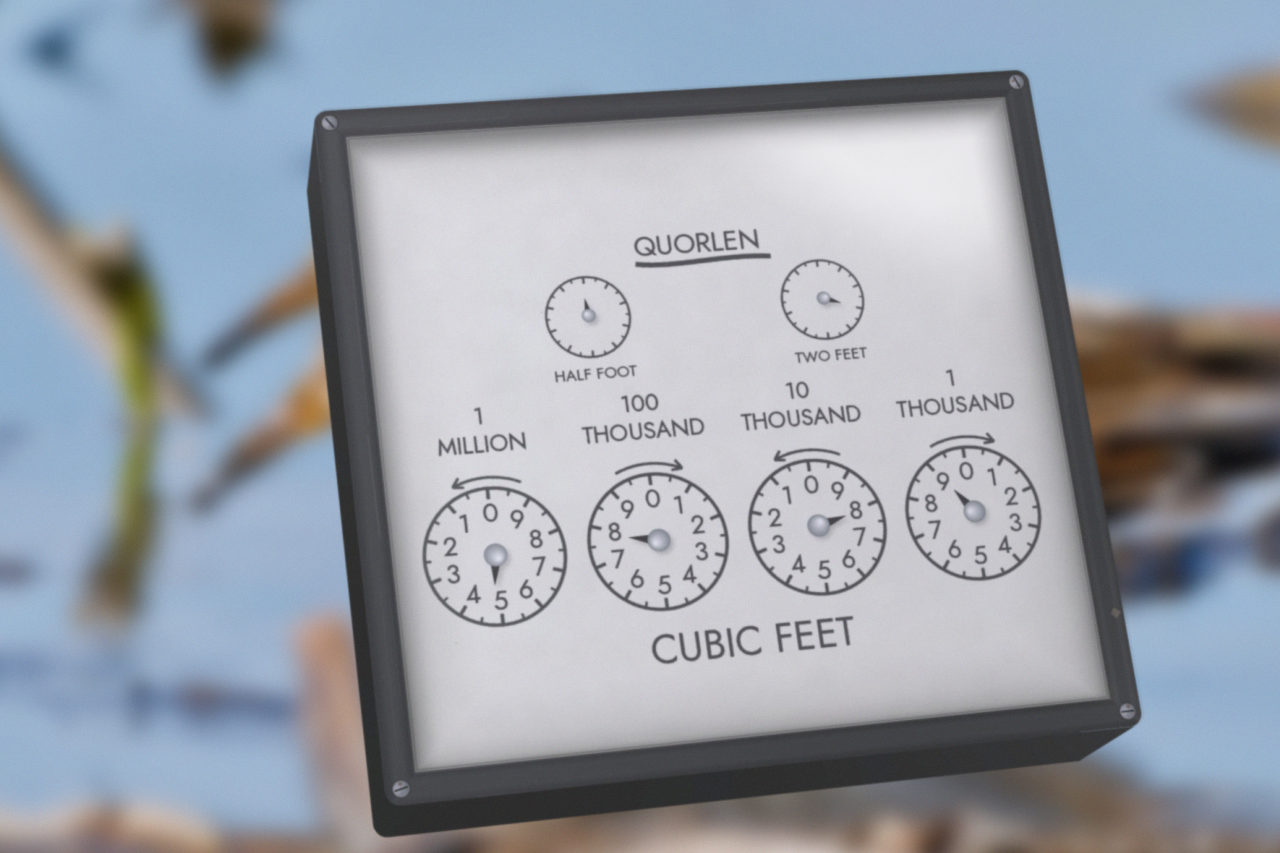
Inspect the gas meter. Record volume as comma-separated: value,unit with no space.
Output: 477900,ft³
